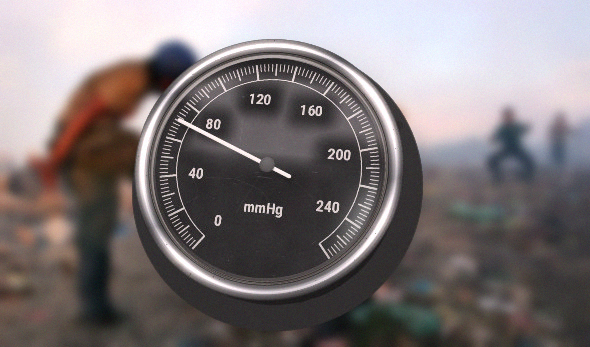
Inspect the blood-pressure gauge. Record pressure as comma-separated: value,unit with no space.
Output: 70,mmHg
